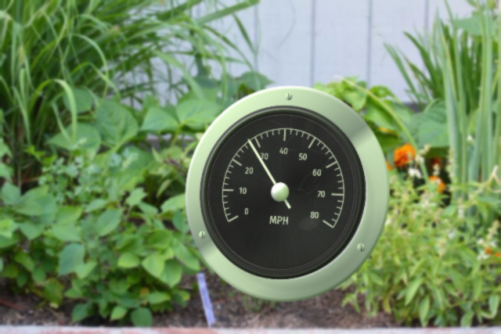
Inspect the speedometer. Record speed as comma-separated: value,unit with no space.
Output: 28,mph
